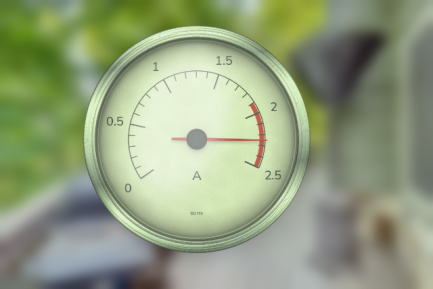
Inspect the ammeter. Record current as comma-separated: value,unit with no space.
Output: 2.25,A
